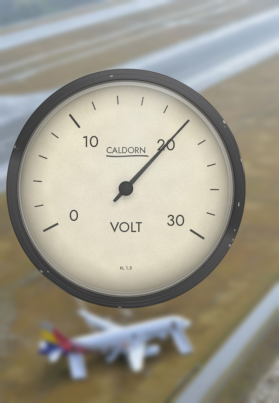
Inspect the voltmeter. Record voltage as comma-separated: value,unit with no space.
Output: 20,V
